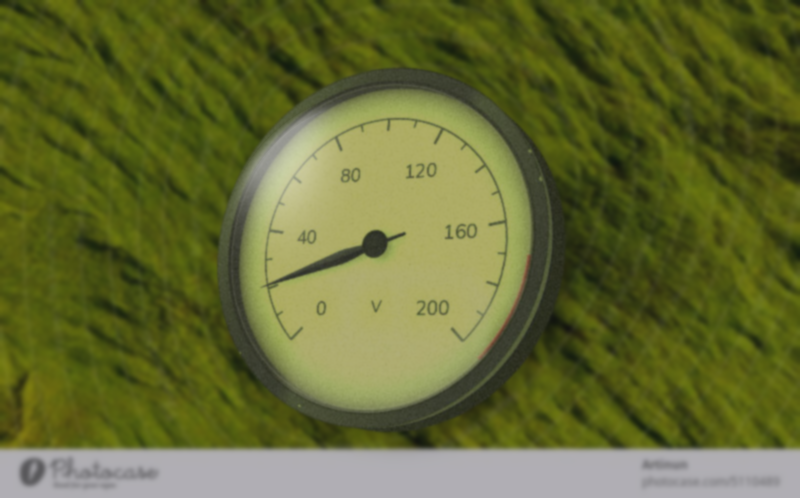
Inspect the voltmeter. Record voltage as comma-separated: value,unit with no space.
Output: 20,V
